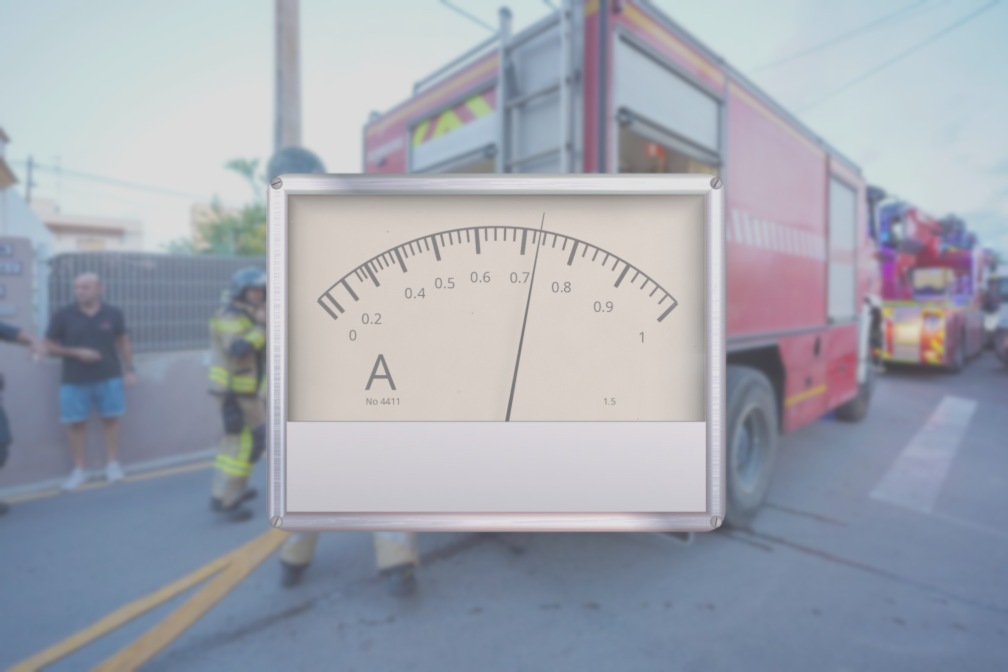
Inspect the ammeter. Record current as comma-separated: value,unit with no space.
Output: 0.73,A
